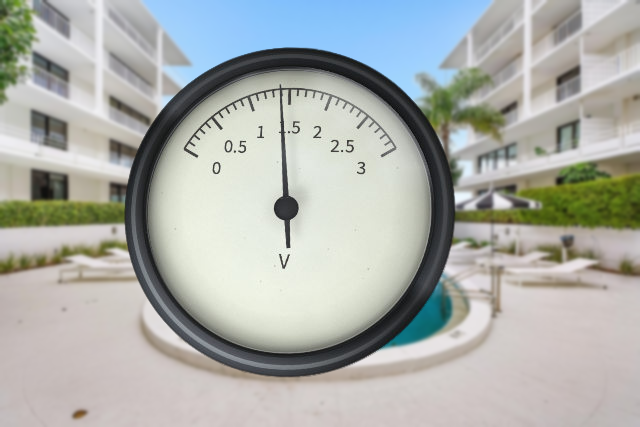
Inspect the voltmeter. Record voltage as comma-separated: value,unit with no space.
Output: 1.4,V
